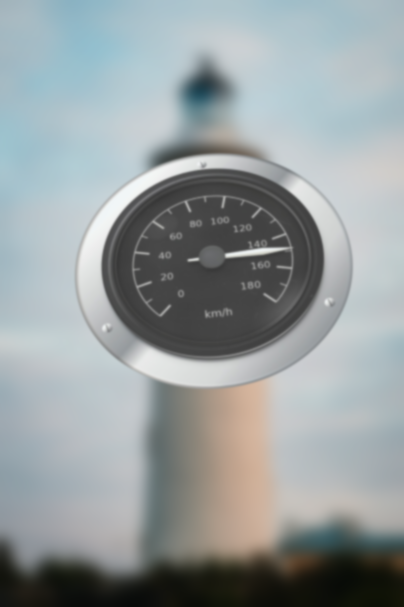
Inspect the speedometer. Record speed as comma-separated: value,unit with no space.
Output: 150,km/h
